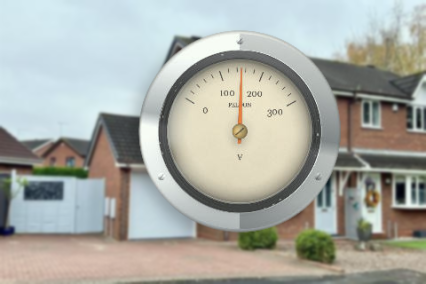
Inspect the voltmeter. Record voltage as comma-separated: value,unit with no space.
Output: 150,V
